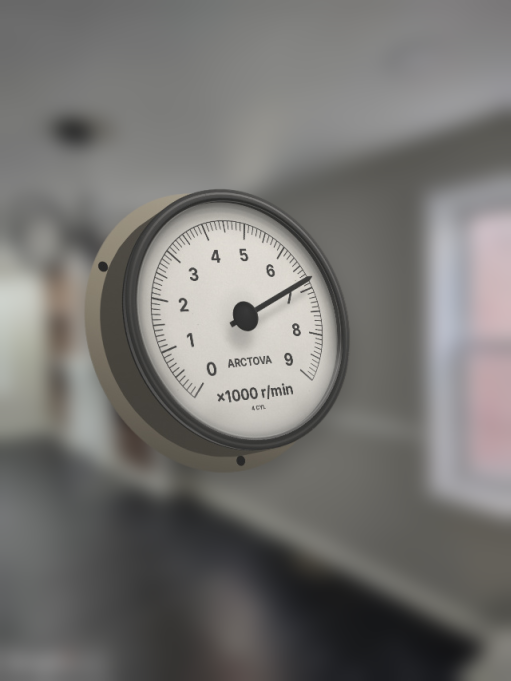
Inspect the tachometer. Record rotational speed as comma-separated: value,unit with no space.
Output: 6800,rpm
